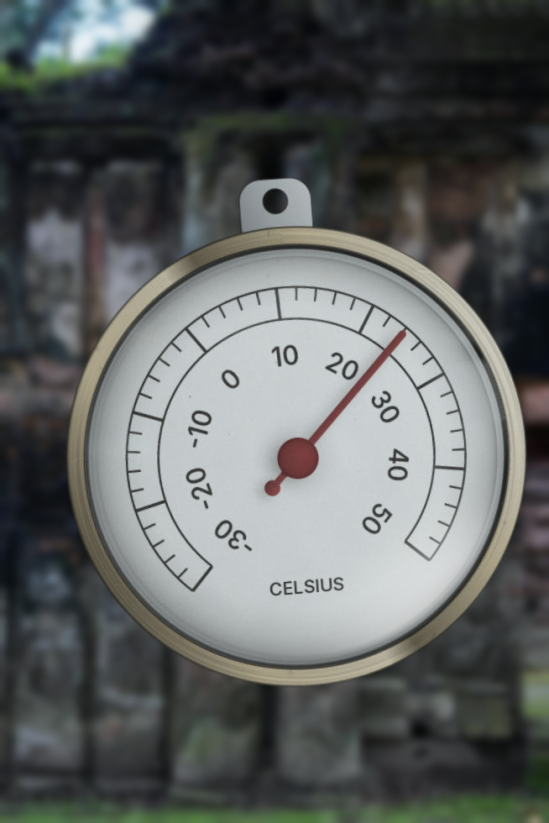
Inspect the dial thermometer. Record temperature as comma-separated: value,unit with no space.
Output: 24,°C
